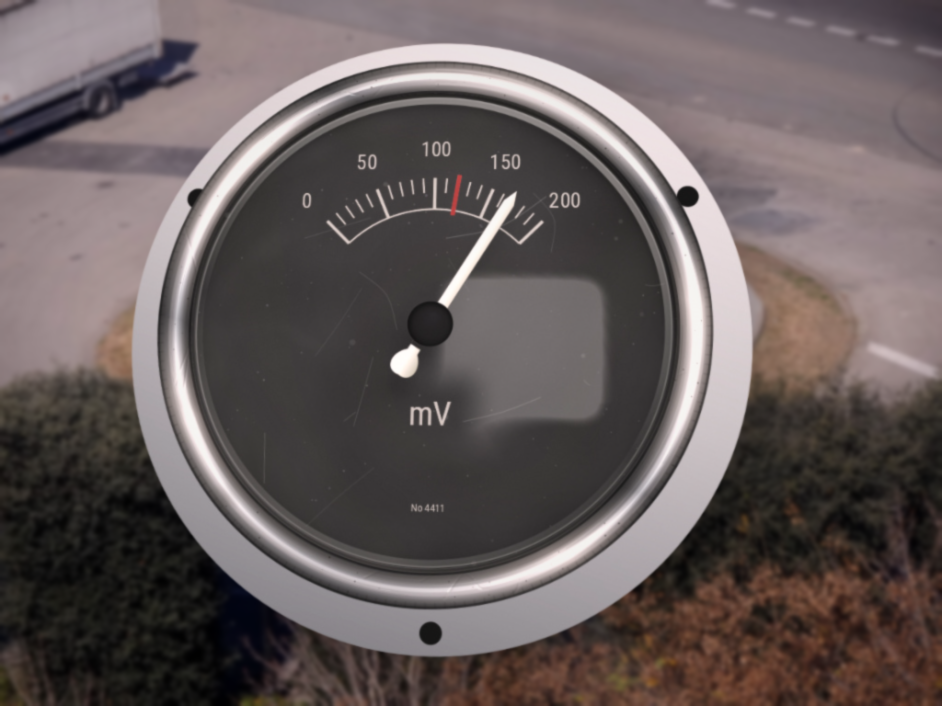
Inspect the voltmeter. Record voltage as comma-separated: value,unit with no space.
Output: 170,mV
